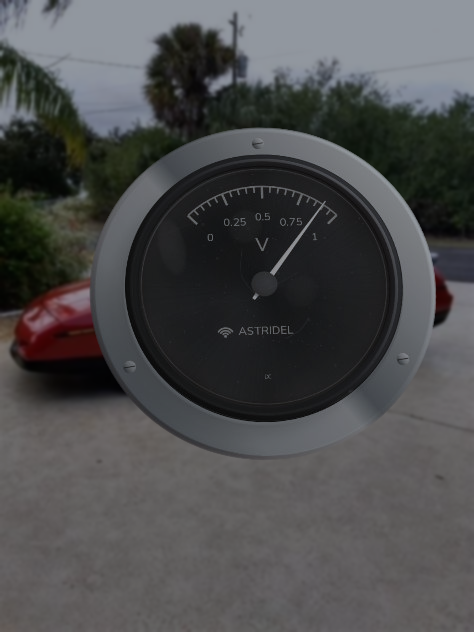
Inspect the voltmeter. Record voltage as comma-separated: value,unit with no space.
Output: 0.9,V
